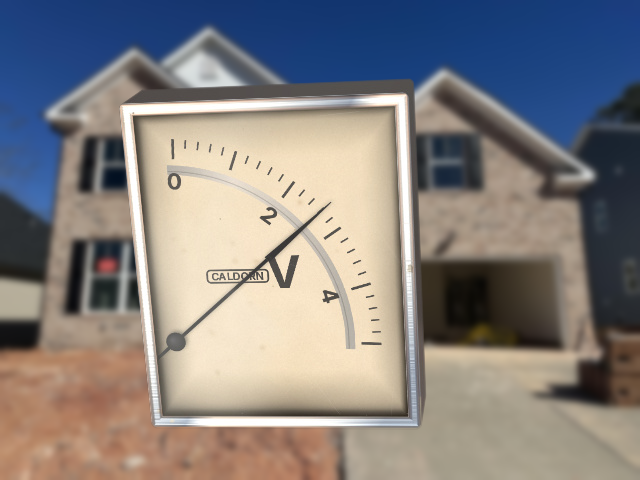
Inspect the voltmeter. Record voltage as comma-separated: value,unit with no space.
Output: 2.6,V
